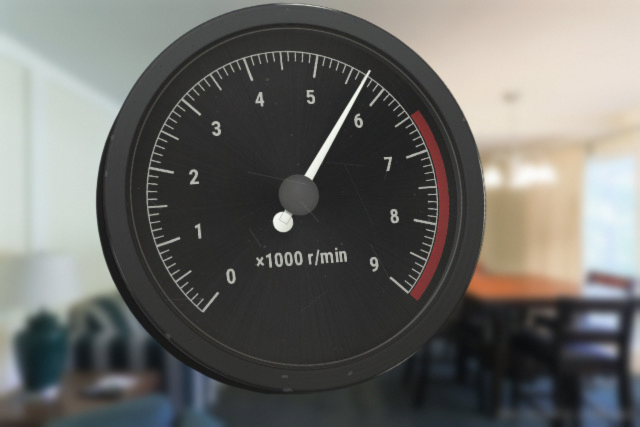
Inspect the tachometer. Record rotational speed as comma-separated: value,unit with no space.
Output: 5700,rpm
